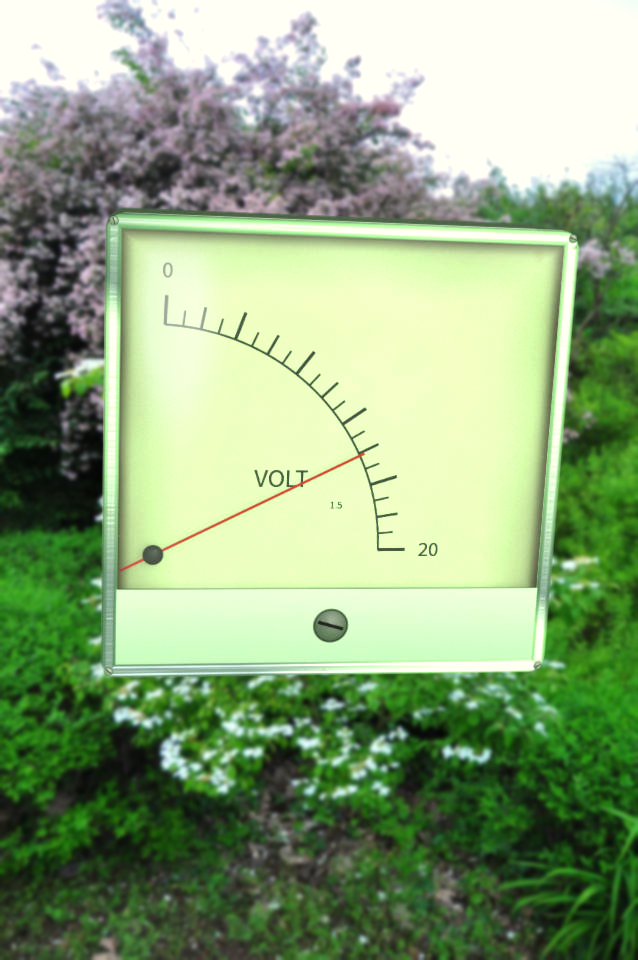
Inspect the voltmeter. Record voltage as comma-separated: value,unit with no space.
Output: 14,V
